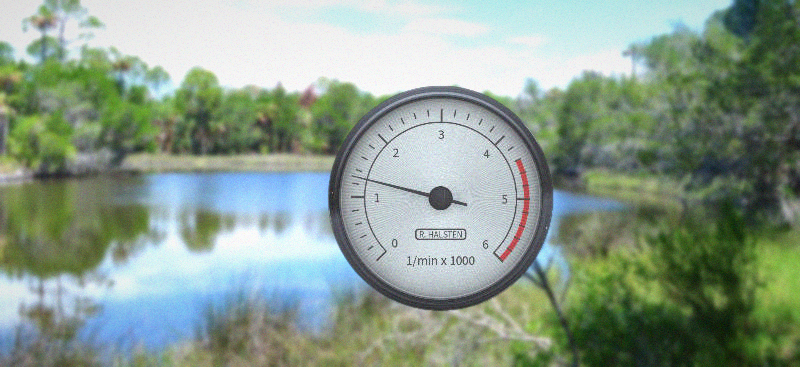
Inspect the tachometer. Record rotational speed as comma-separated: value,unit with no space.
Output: 1300,rpm
